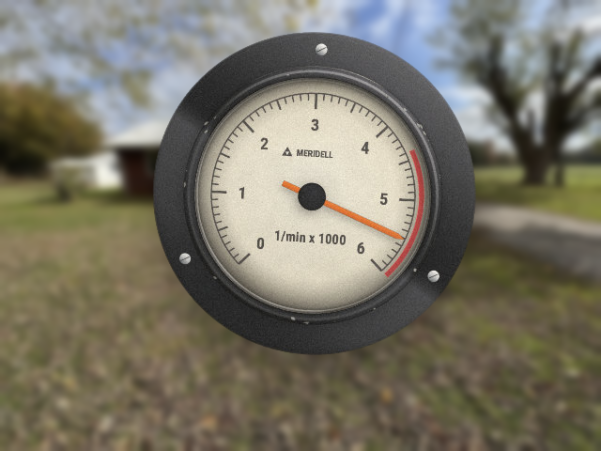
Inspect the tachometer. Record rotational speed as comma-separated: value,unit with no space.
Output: 5500,rpm
